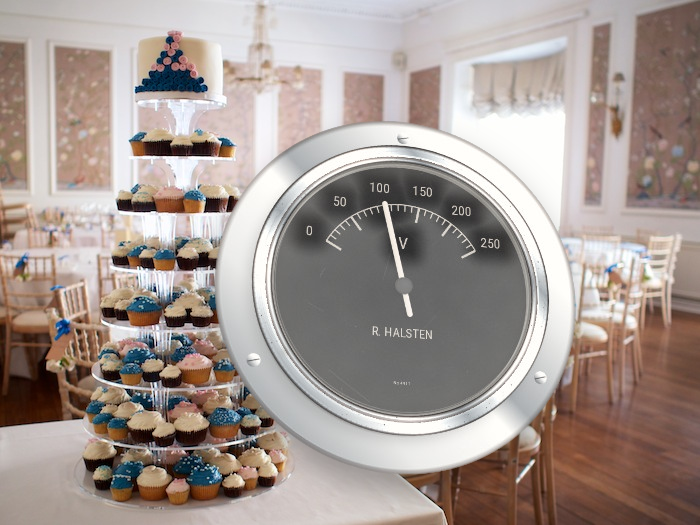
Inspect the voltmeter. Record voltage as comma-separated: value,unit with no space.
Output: 100,V
